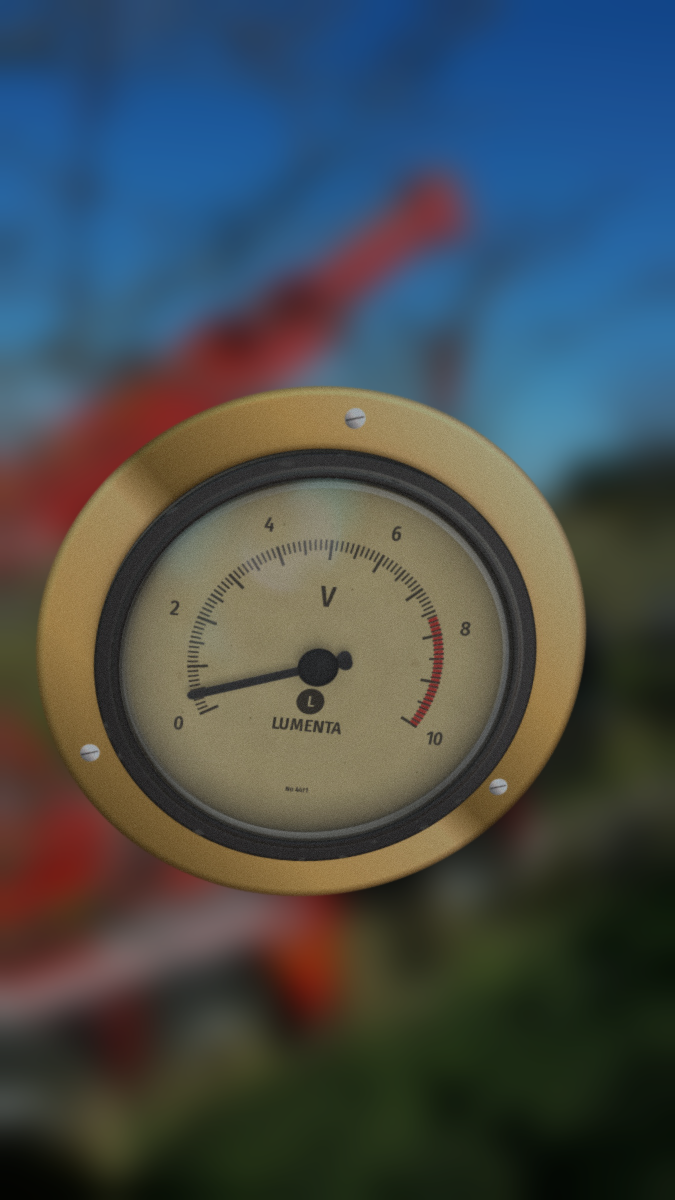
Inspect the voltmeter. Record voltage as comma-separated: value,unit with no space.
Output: 0.5,V
